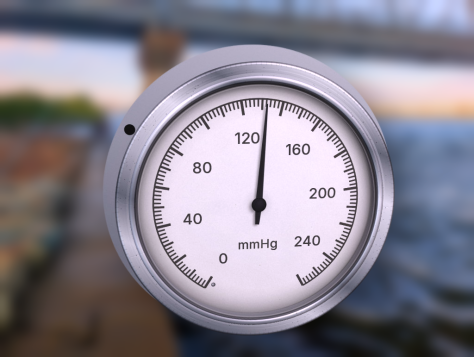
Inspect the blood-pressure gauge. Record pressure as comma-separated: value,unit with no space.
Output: 132,mmHg
